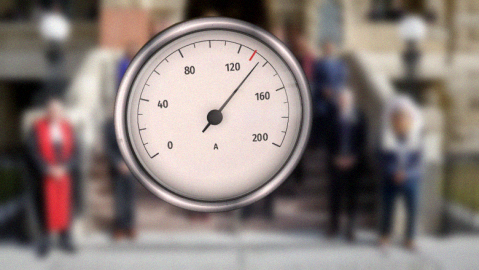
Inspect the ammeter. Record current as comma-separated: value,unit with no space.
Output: 135,A
